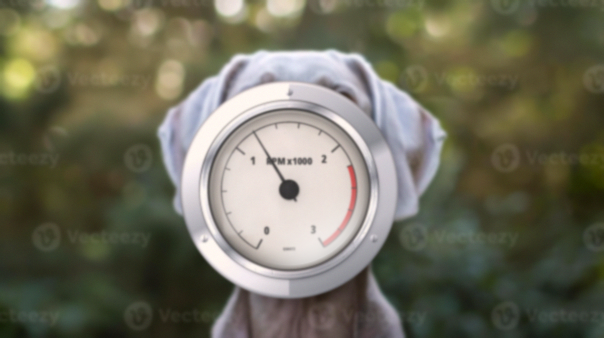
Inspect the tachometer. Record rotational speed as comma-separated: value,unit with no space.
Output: 1200,rpm
